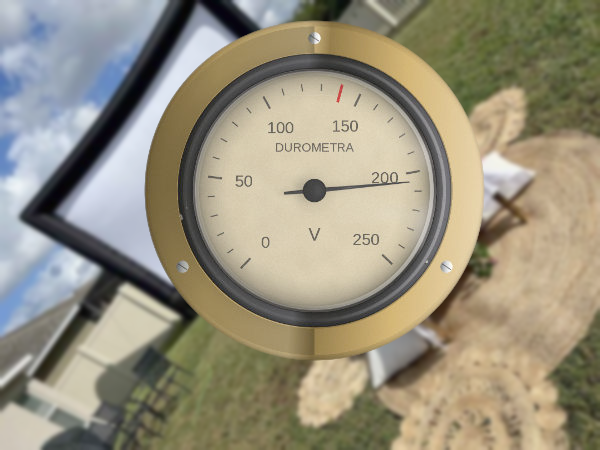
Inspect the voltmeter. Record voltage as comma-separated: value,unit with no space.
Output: 205,V
